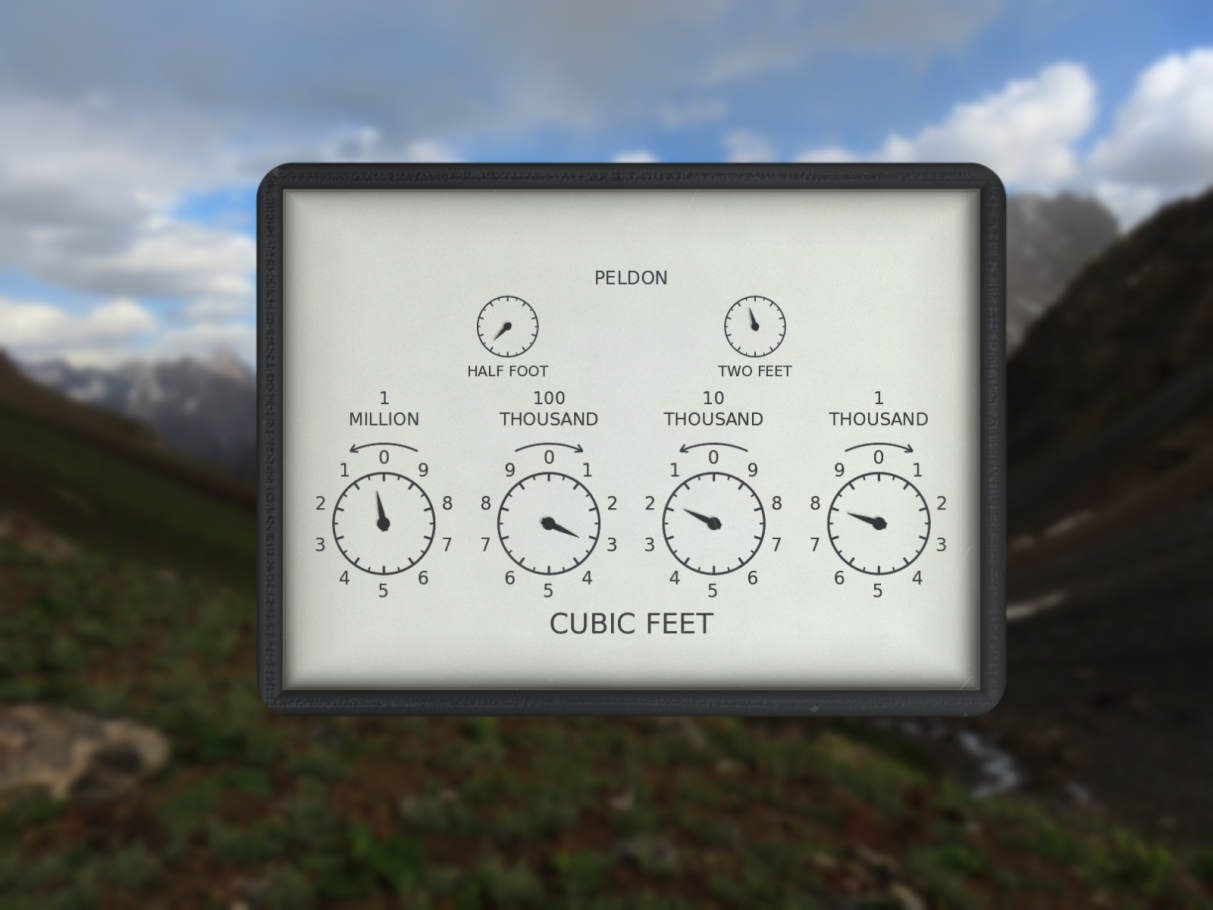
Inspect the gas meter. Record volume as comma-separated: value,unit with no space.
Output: 31800,ft³
